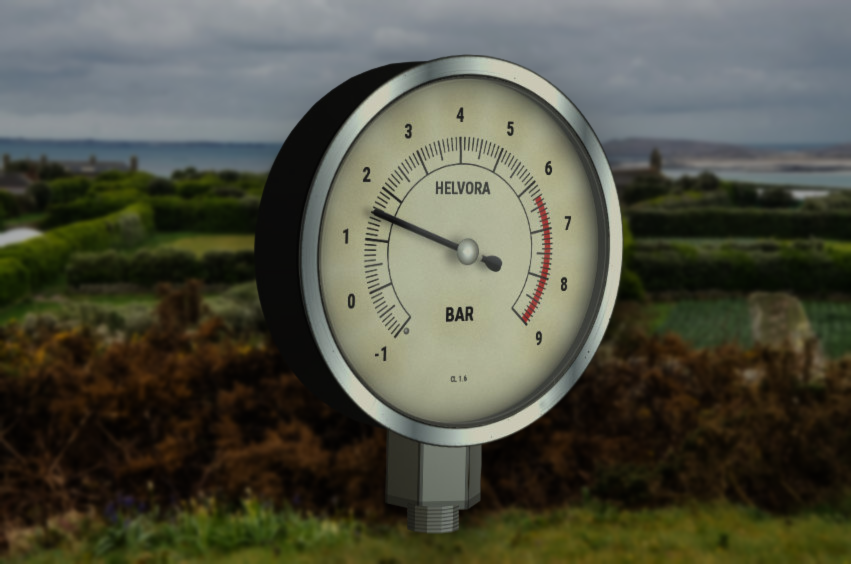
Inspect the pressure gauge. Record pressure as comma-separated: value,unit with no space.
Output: 1.5,bar
